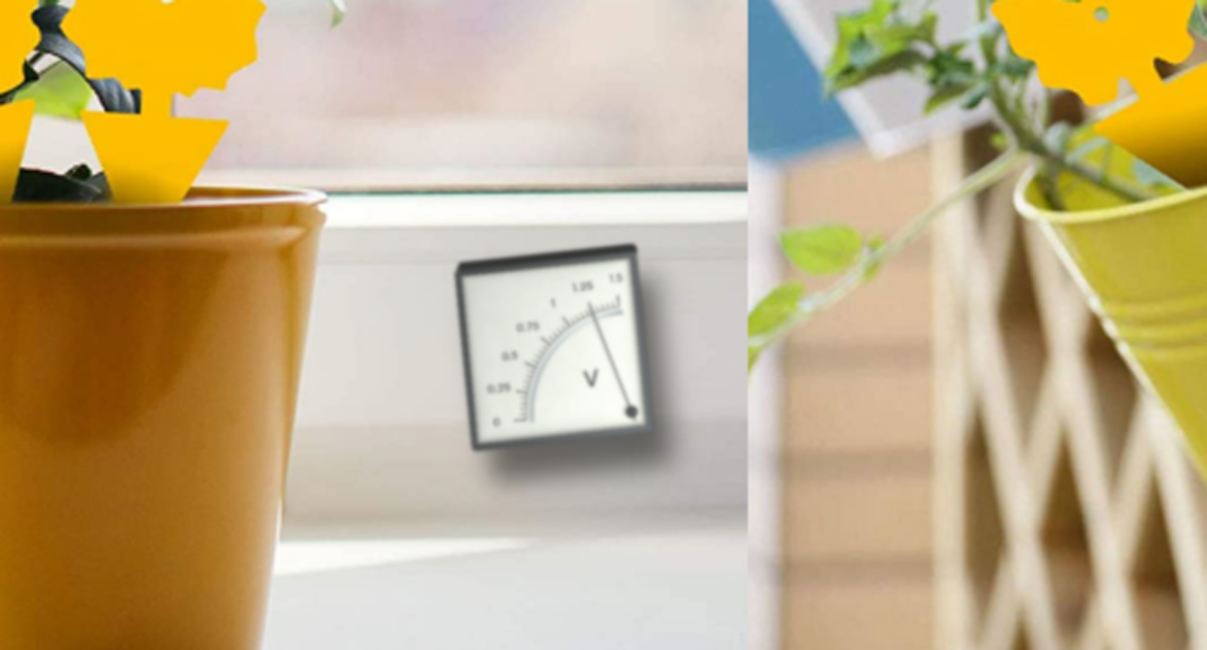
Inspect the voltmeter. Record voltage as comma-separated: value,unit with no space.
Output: 1.25,V
